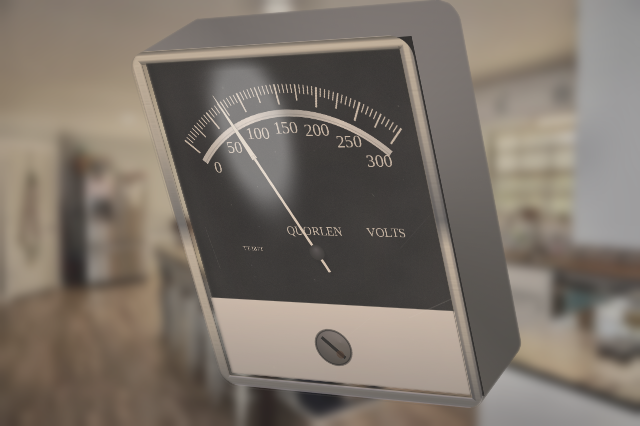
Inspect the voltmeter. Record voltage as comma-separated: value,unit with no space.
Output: 75,V
